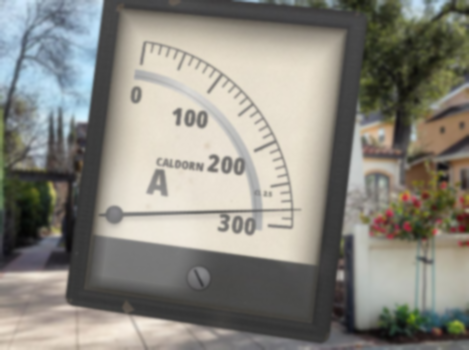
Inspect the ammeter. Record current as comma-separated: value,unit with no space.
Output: 280,A
